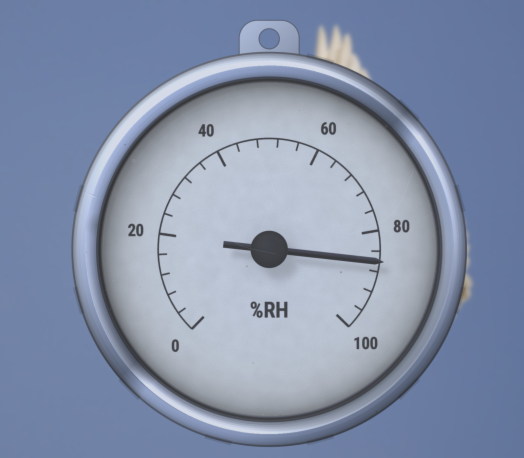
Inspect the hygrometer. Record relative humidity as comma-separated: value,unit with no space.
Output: 86,%
